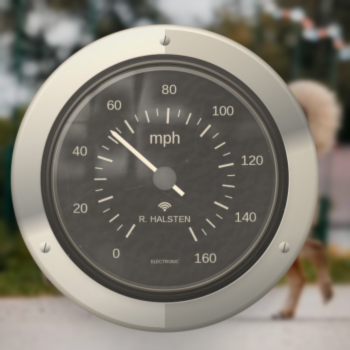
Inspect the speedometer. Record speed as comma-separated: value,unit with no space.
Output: 52.5,mph
